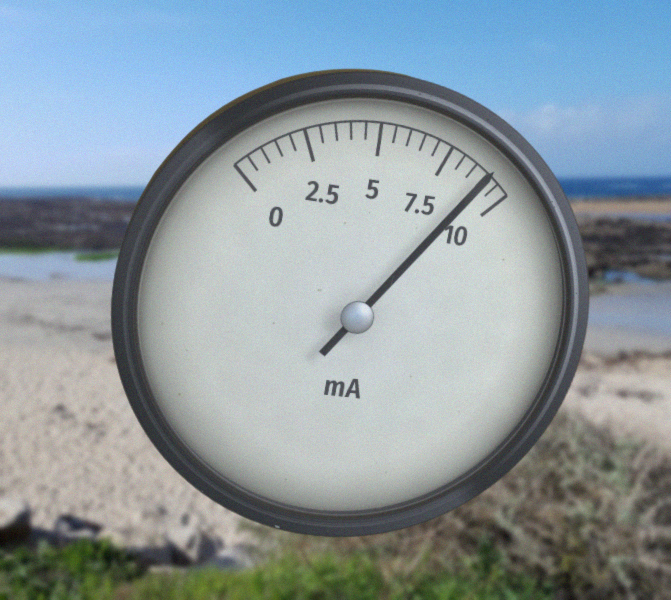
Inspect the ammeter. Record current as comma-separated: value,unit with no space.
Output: 9,mA
